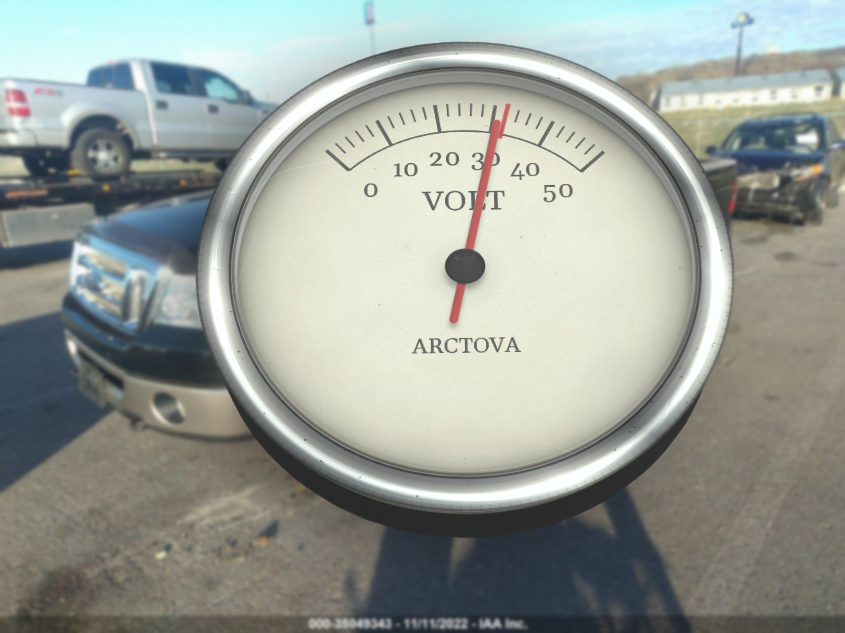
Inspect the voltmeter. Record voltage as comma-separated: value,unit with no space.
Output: 31,V
